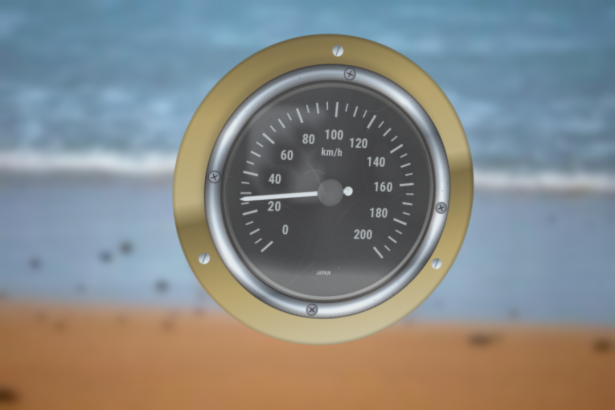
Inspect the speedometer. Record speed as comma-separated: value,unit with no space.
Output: 27.5,km/h
